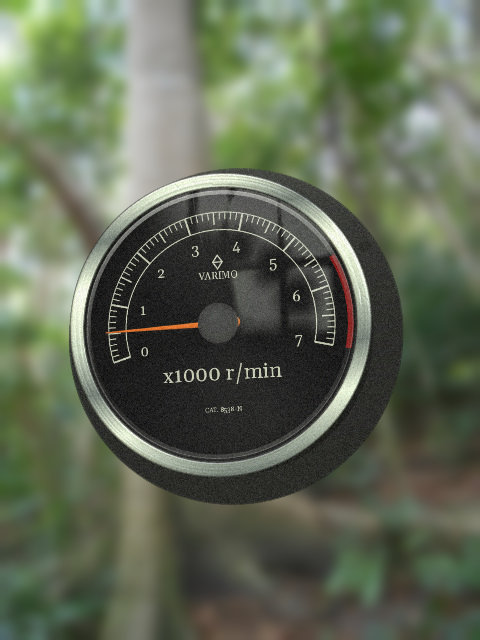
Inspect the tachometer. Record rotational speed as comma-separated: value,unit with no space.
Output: 500,rpm
